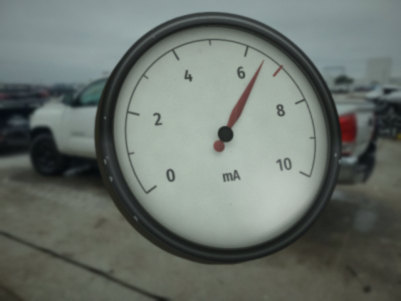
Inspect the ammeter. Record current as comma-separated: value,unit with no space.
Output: 6.5,mA
